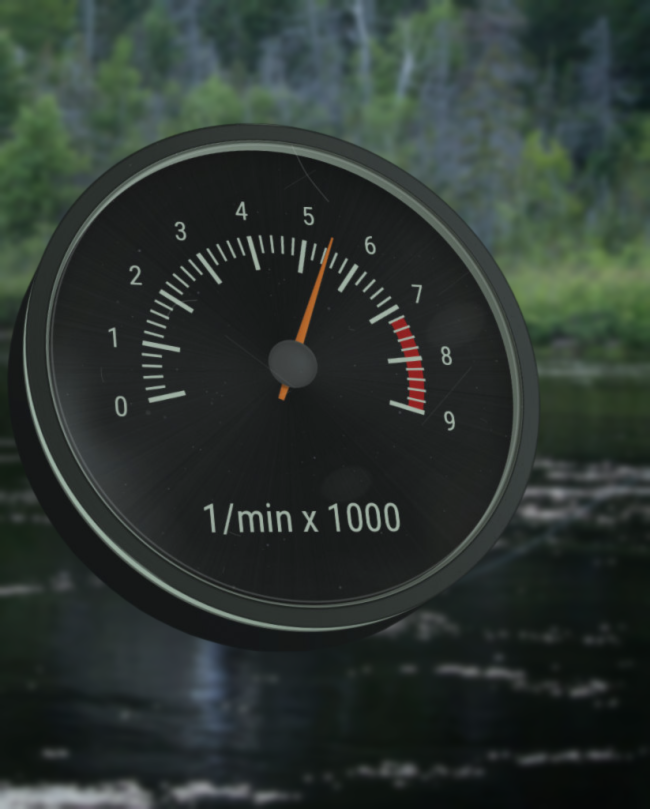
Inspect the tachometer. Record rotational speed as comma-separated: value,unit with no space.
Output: 5400,rpm
